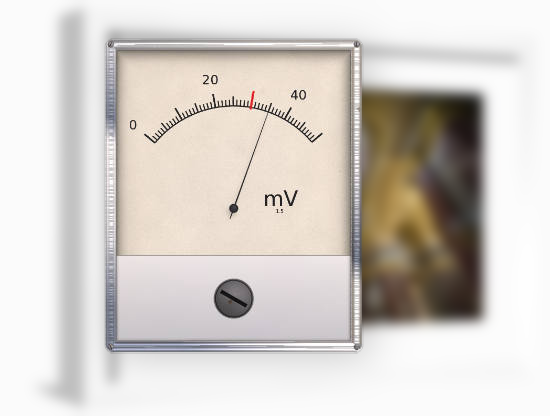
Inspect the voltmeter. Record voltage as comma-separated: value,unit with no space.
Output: 35,mV
